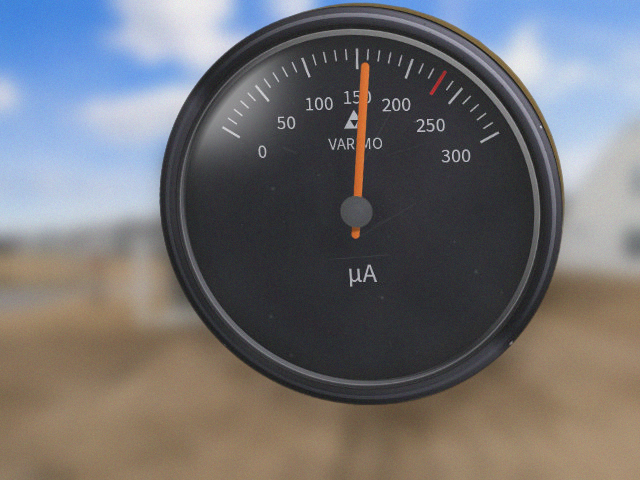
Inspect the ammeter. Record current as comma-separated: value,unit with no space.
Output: 160,µA
